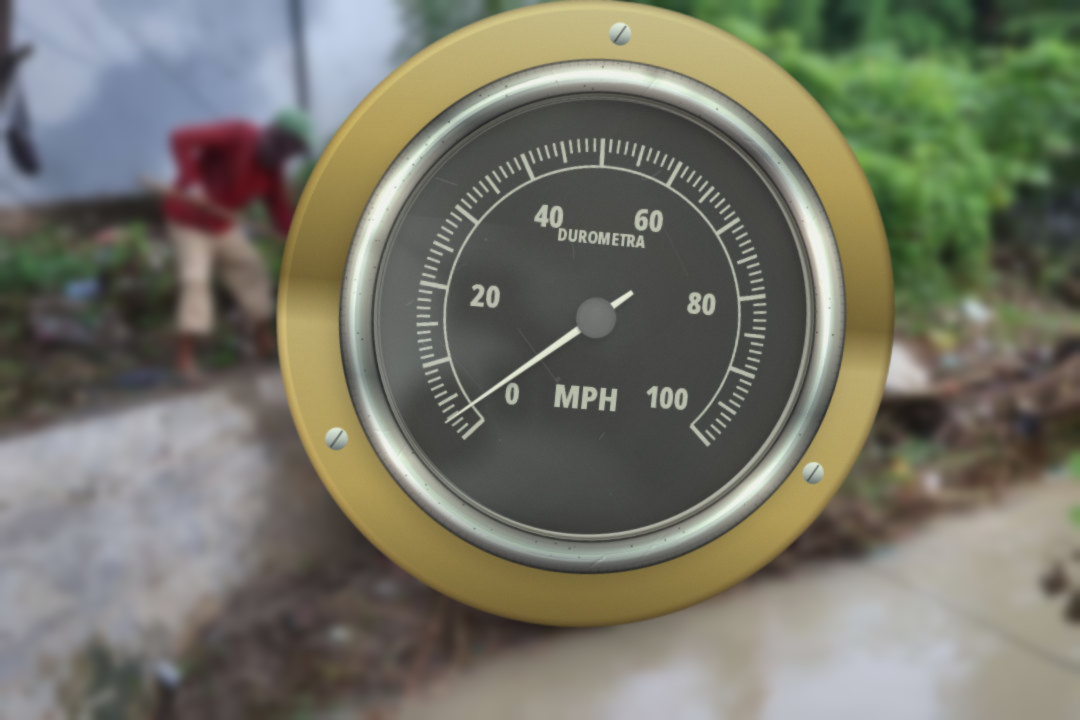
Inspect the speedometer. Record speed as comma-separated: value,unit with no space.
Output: 3,mph
